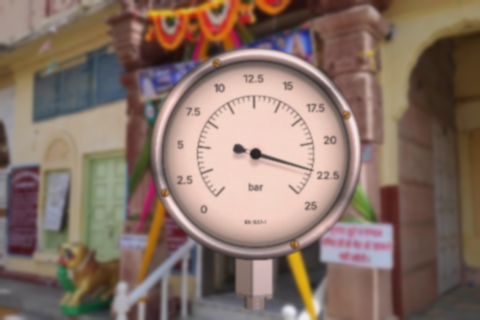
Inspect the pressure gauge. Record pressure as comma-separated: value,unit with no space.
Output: 22.5,bar
